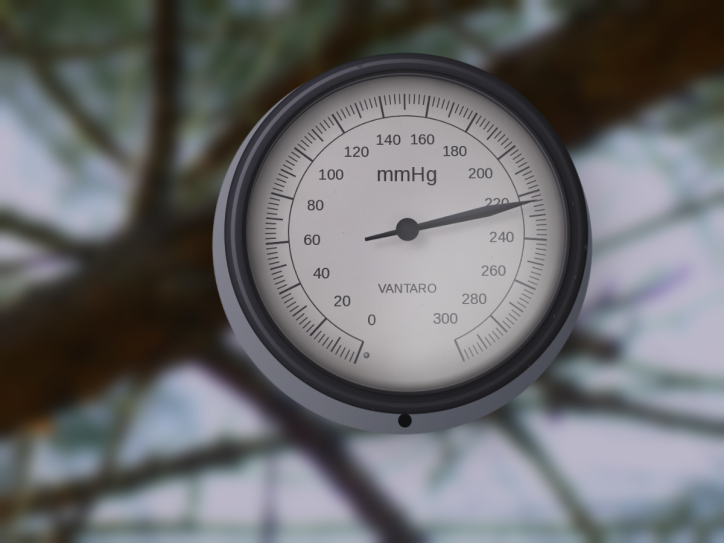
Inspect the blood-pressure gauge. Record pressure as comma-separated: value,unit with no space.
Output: 224,mmHg
